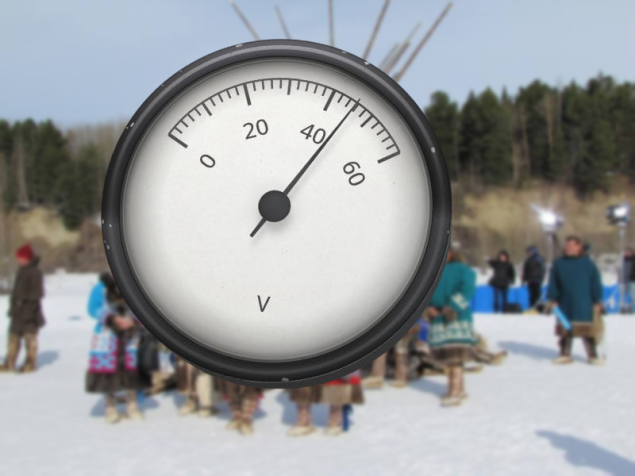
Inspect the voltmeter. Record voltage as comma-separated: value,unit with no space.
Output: 46,V
